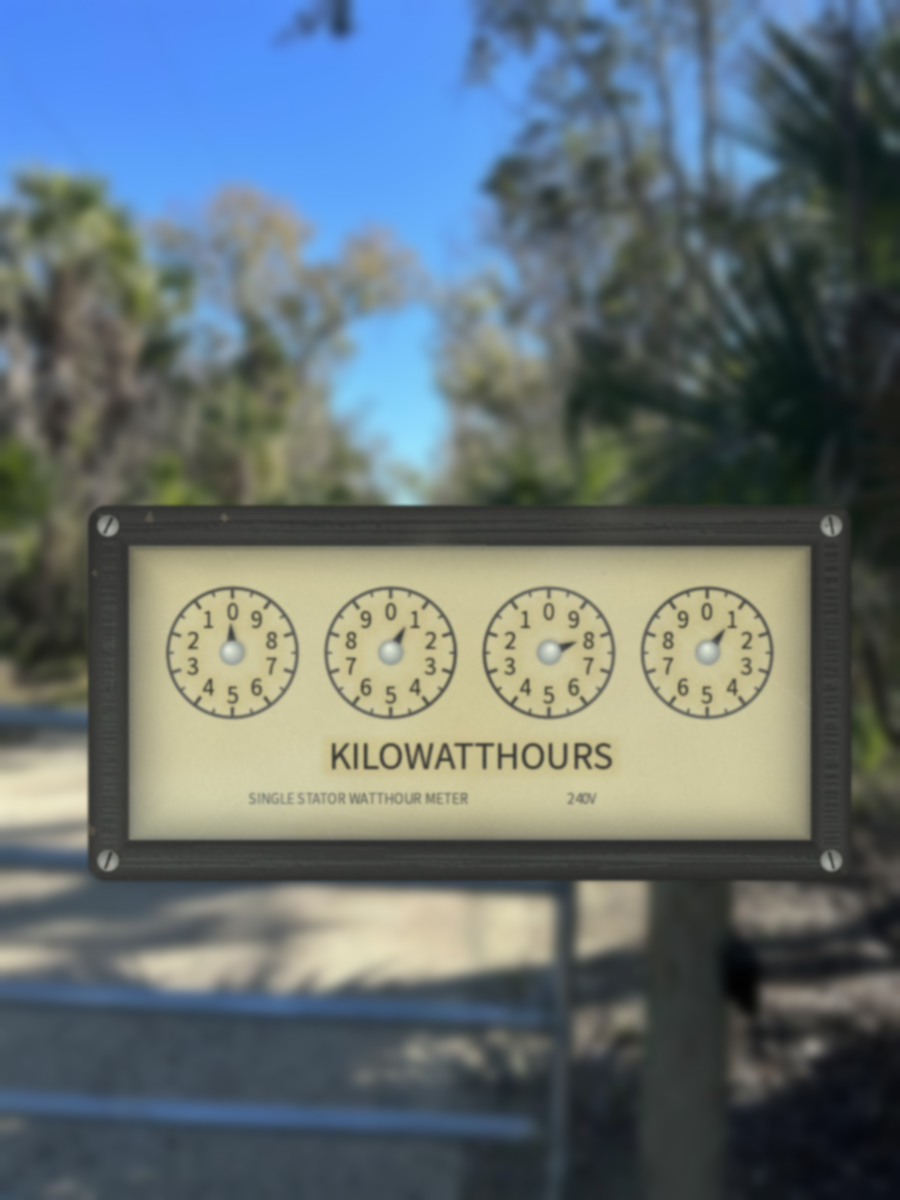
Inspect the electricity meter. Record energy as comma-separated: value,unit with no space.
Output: 81,kWh
